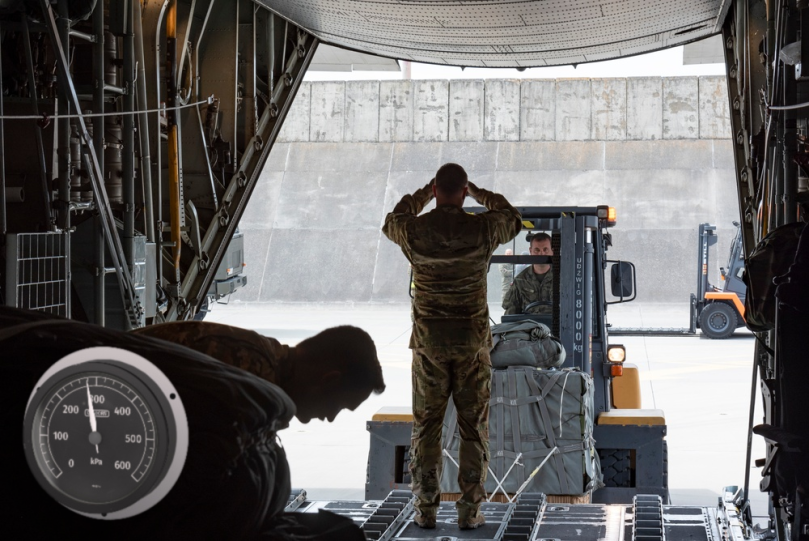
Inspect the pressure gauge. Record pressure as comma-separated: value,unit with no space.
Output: 280,kPa
